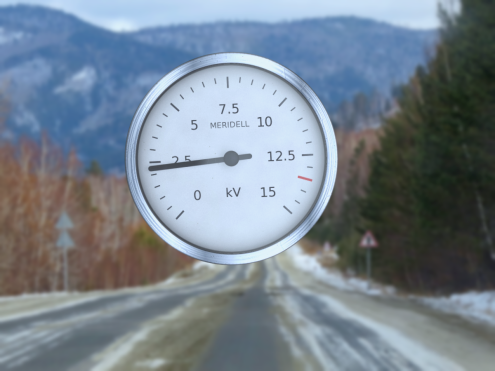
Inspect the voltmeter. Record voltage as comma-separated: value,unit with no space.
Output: 2.25,kV
